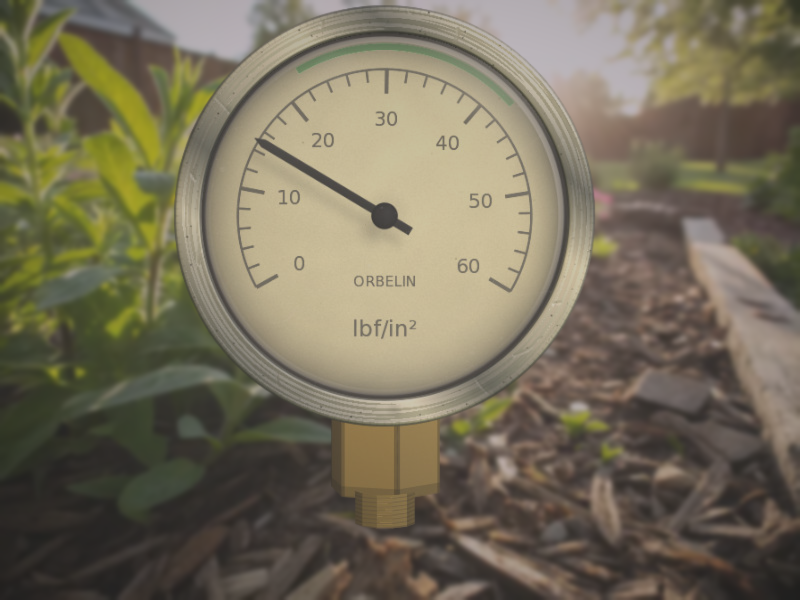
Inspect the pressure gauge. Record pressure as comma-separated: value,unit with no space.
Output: 15,psi
